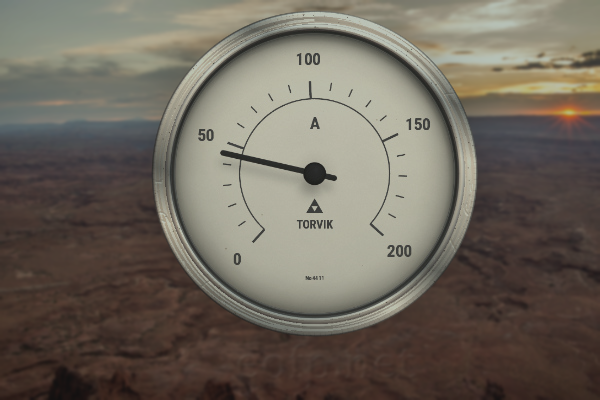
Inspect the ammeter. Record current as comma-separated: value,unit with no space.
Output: 45,A
